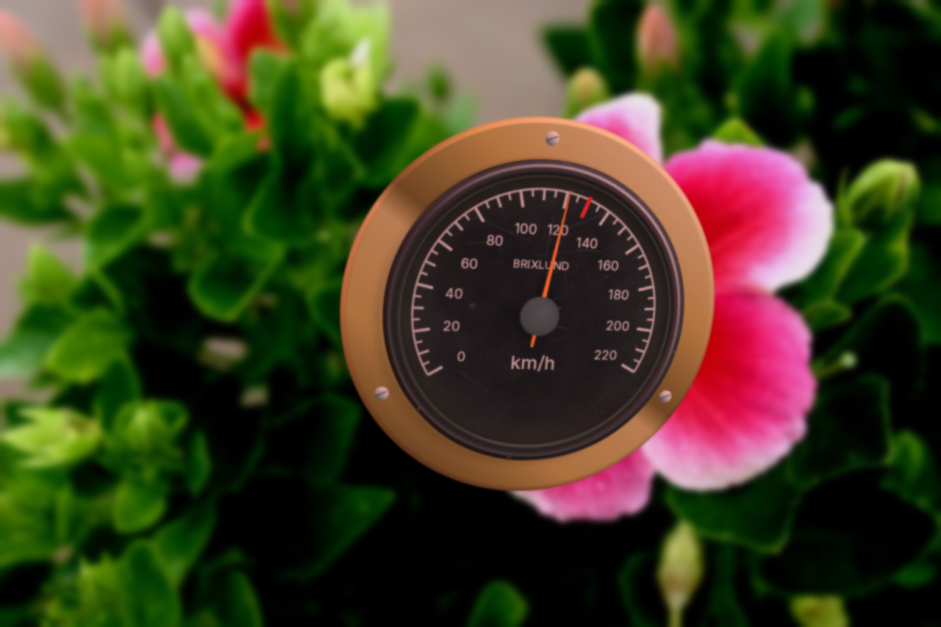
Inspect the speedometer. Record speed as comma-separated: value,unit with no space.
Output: 120,km/h
